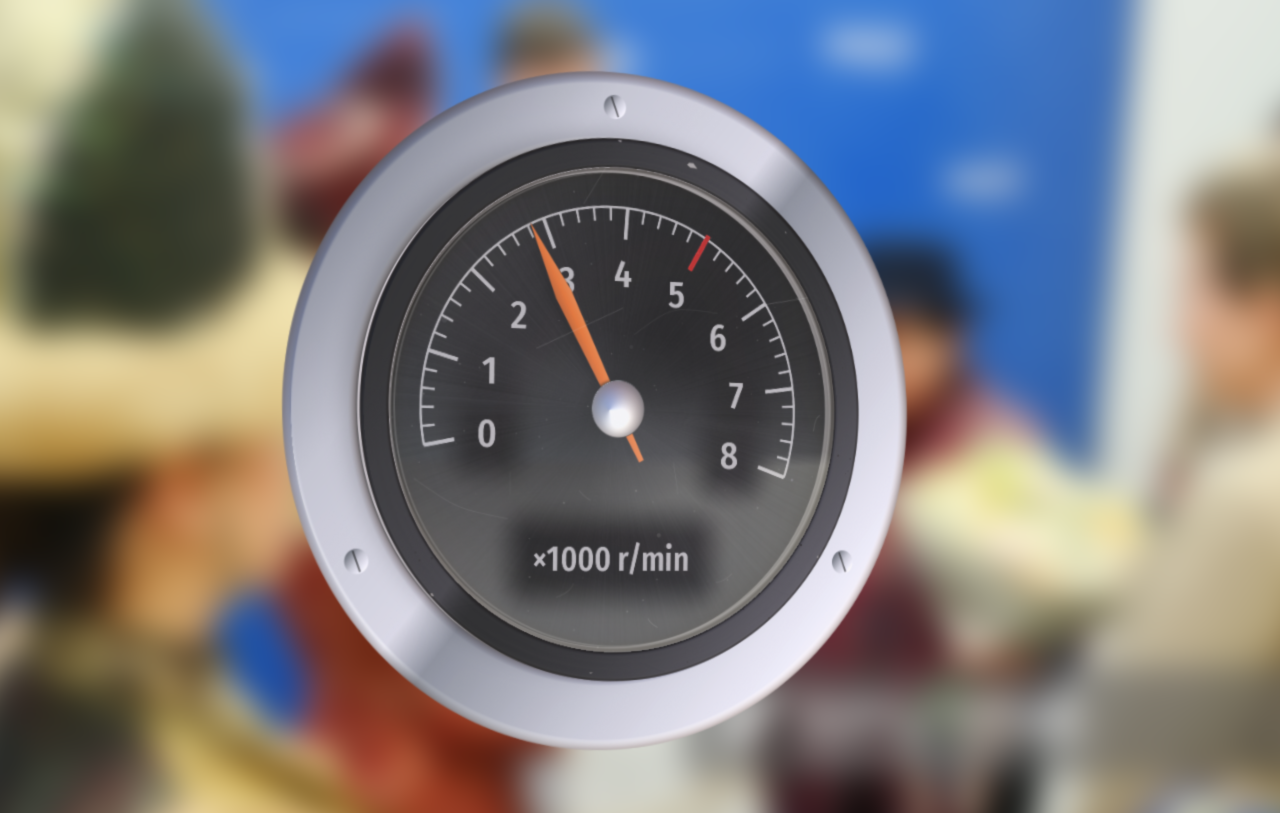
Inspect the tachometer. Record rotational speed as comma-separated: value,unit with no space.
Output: 2800,rpm
